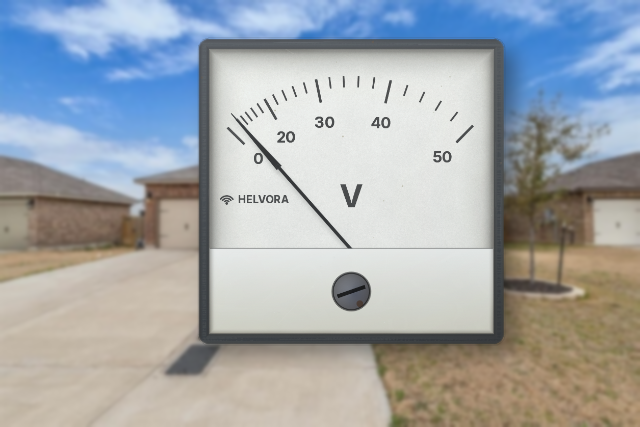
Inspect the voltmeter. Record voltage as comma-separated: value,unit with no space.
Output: 10,V
